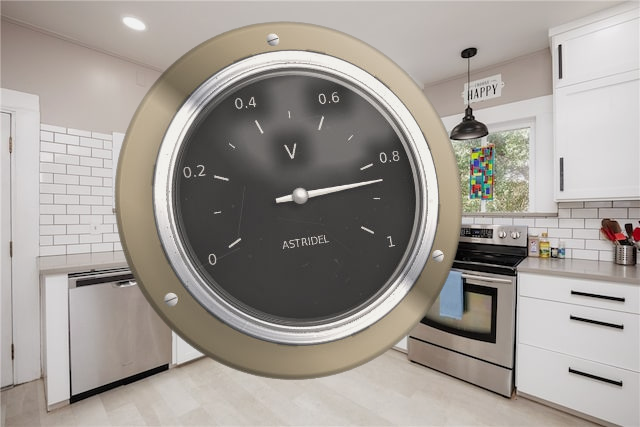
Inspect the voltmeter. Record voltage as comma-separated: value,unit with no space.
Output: 0.85,V
